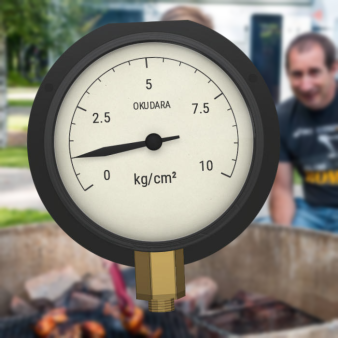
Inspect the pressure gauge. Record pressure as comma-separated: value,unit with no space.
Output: 1,kg/cm²
